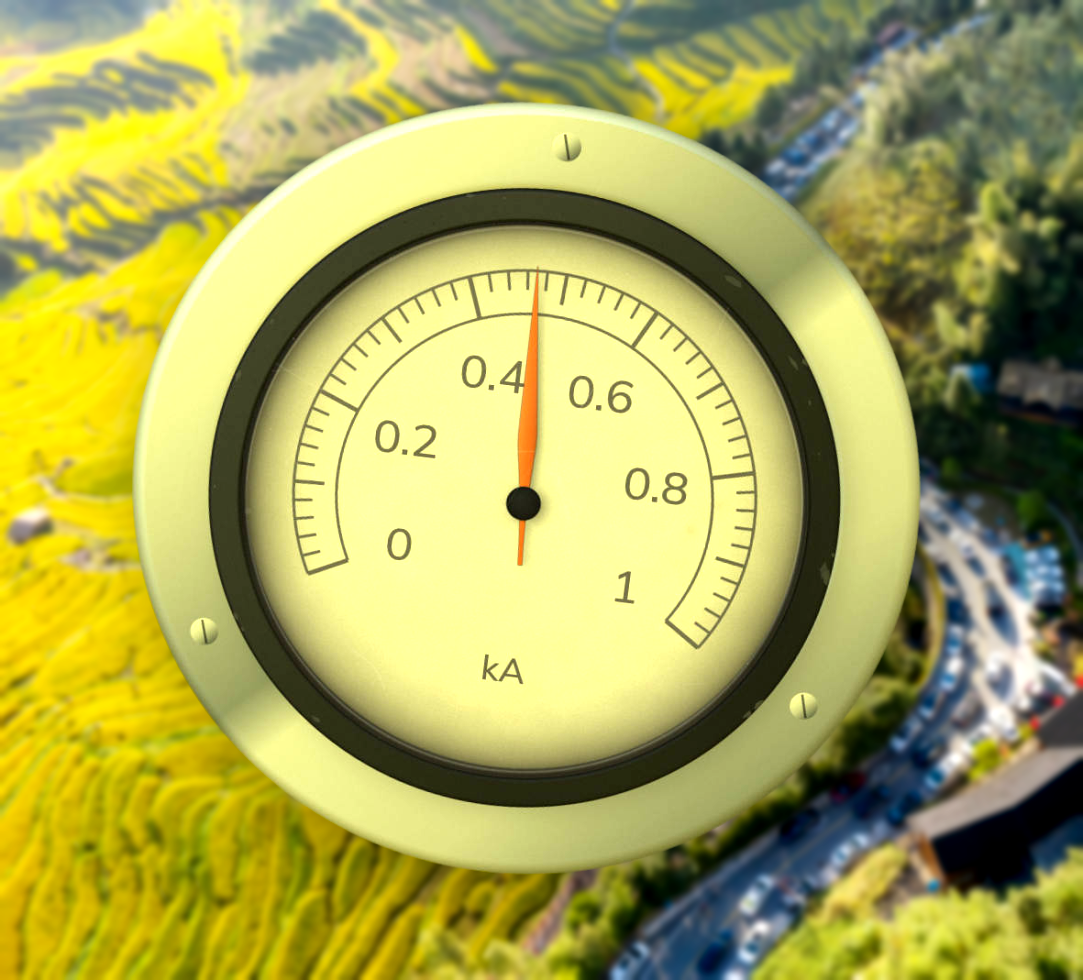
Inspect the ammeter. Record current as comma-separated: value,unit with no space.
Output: 0.47,kA
